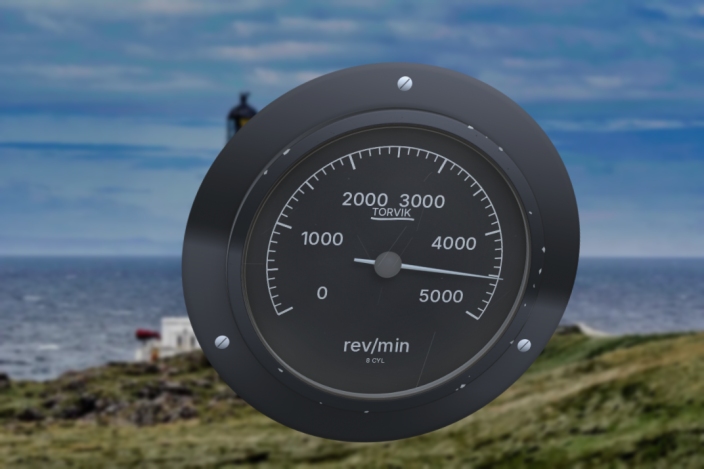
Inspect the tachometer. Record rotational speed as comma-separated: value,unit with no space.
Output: 4500,rpm
